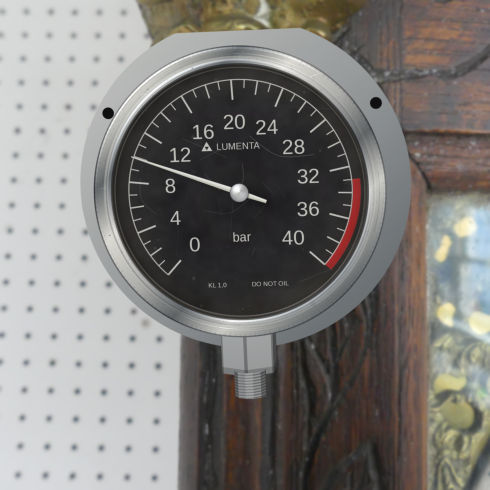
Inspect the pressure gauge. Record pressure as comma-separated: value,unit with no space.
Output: 10,bar
